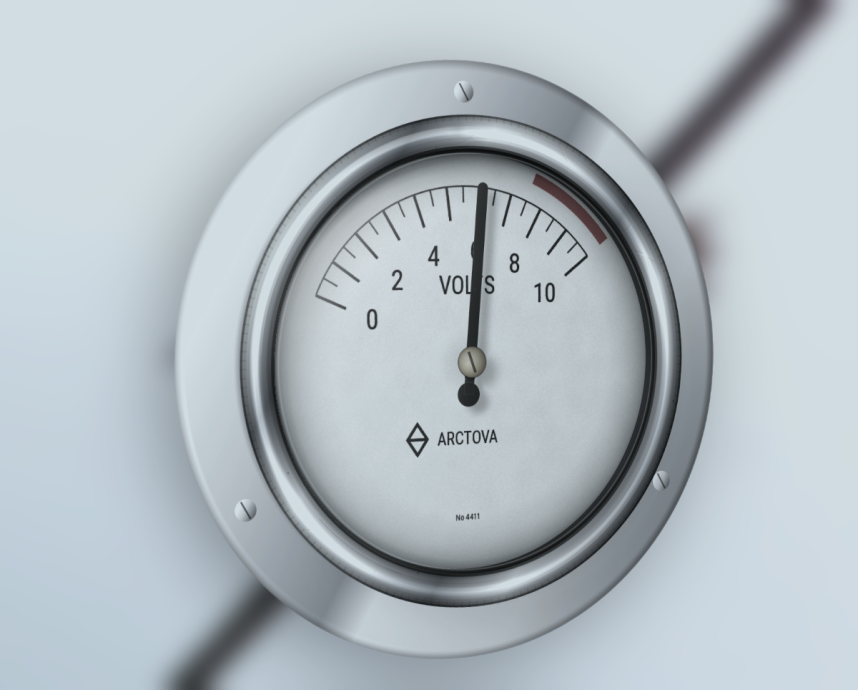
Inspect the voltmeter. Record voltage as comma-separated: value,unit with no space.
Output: 6,V
